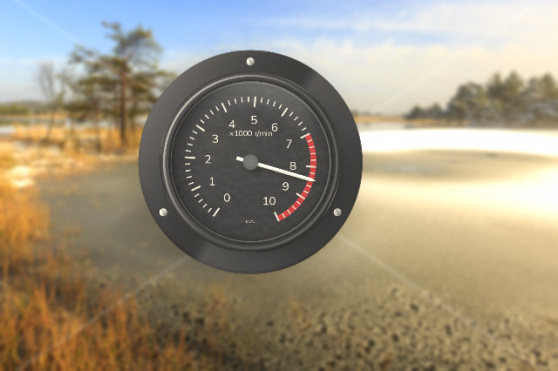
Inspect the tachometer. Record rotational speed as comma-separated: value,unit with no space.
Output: 8400,rpm
